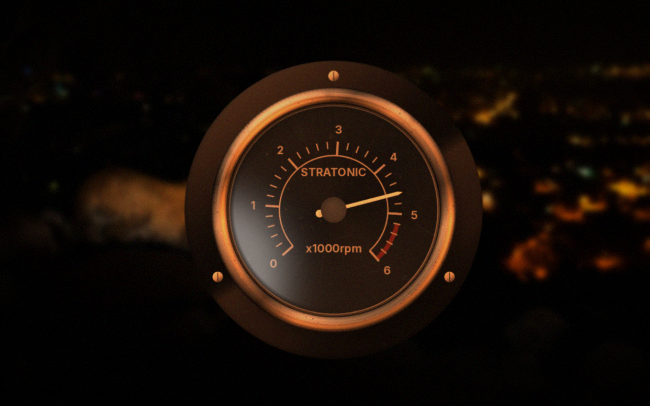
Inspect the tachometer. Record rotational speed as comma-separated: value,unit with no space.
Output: 4600,rpm
